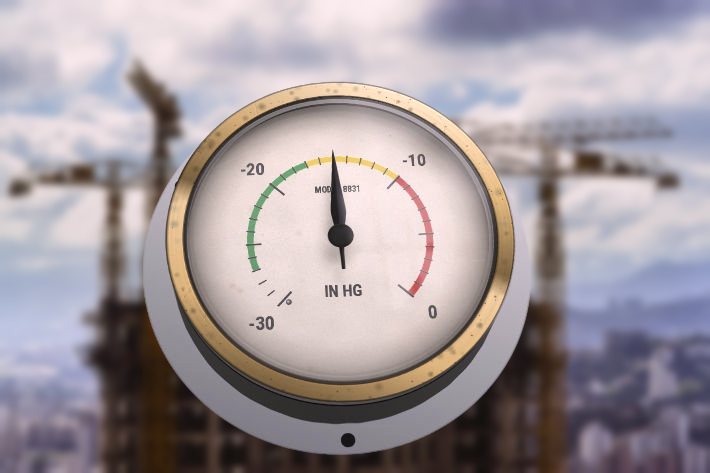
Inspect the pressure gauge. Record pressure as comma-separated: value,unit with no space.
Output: -15,inHg
